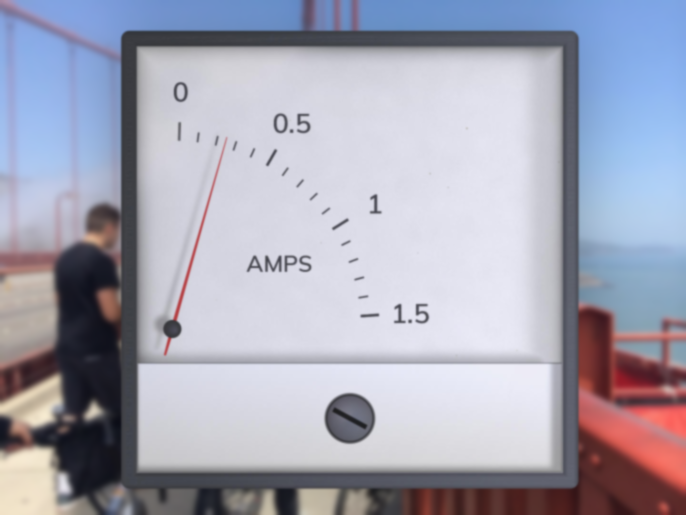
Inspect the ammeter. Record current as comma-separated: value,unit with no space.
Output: 0.25,A
